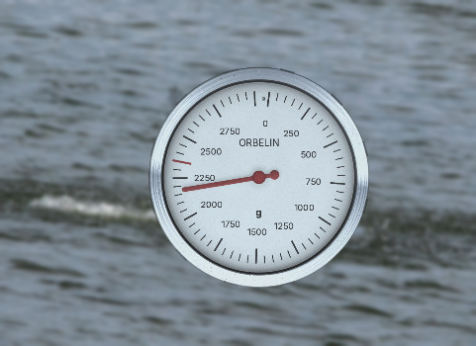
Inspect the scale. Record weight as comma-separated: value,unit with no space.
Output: 2175,g
